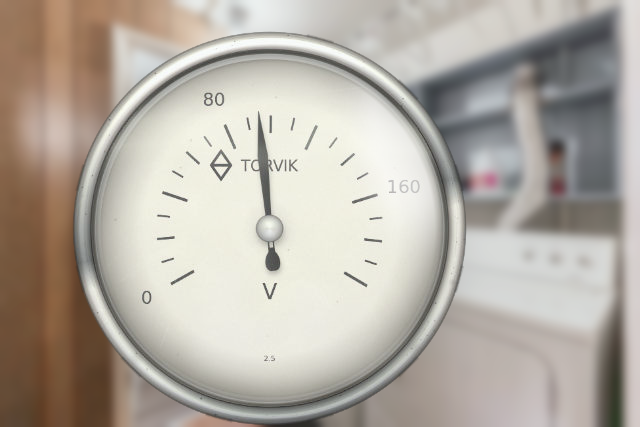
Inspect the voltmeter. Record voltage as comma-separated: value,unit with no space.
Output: 95,V
